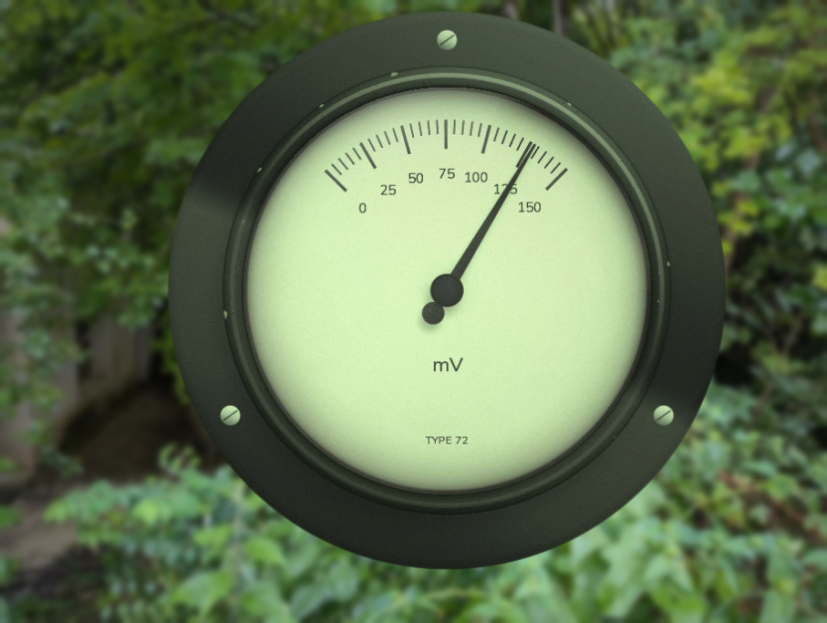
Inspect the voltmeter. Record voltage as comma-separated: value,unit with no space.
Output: 127.5,mV
